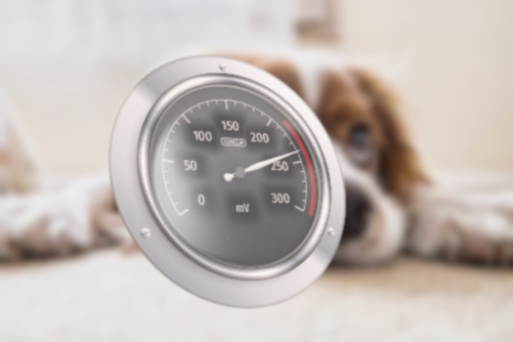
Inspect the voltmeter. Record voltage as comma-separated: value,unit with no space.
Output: 240,mV
